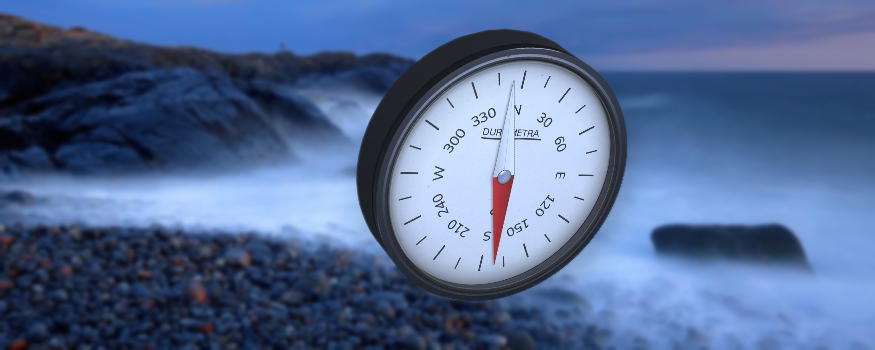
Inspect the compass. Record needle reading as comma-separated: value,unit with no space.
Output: 172.5,°
